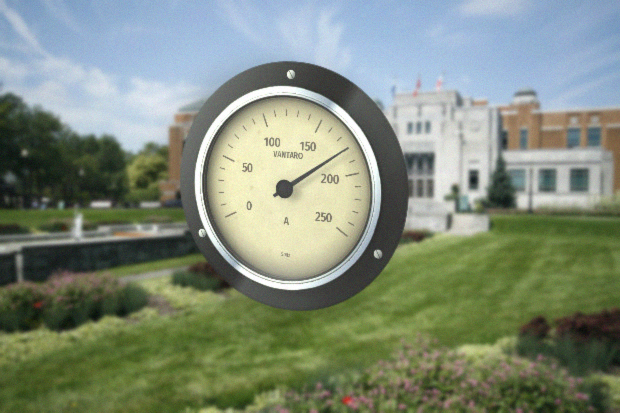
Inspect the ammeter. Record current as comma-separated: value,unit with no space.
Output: 180,A
